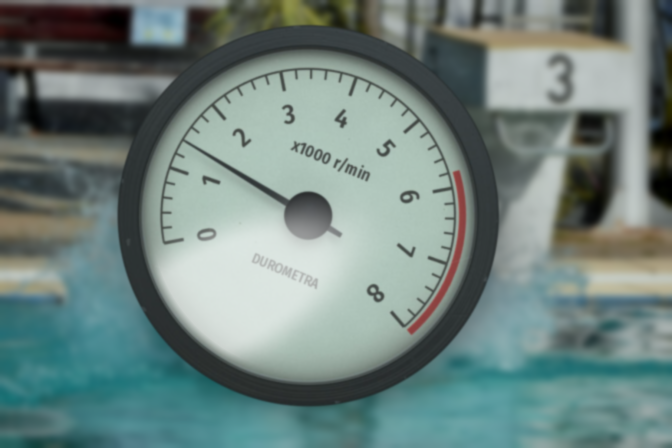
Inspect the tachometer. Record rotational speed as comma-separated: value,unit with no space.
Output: 1400,rpm
